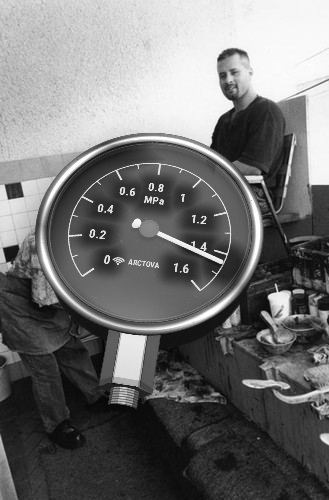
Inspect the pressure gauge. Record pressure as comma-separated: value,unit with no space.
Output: 1.45,MPa
